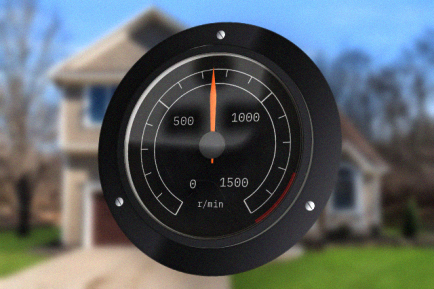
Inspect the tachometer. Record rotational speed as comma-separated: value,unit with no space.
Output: 750,rpm
